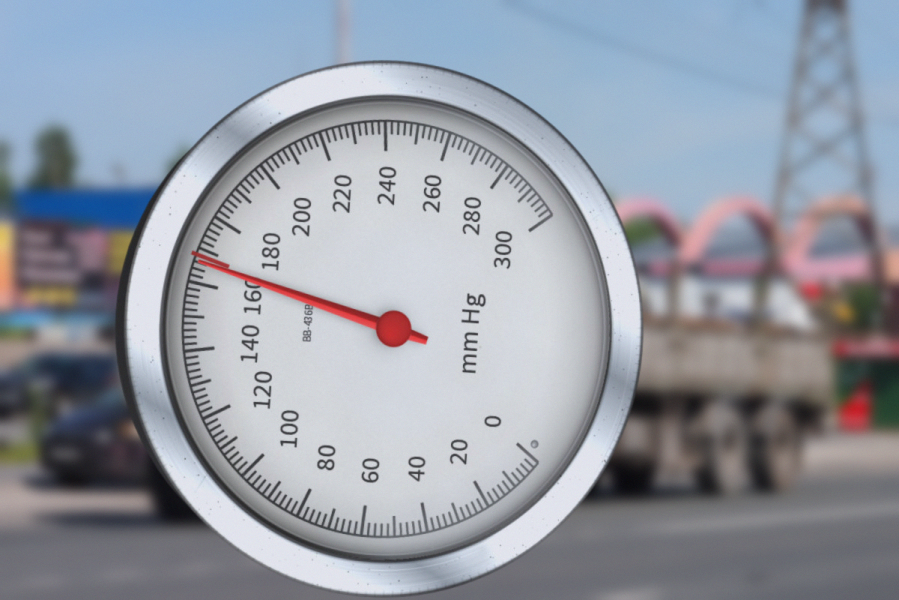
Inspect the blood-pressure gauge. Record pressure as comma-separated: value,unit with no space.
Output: 166,mmHg
